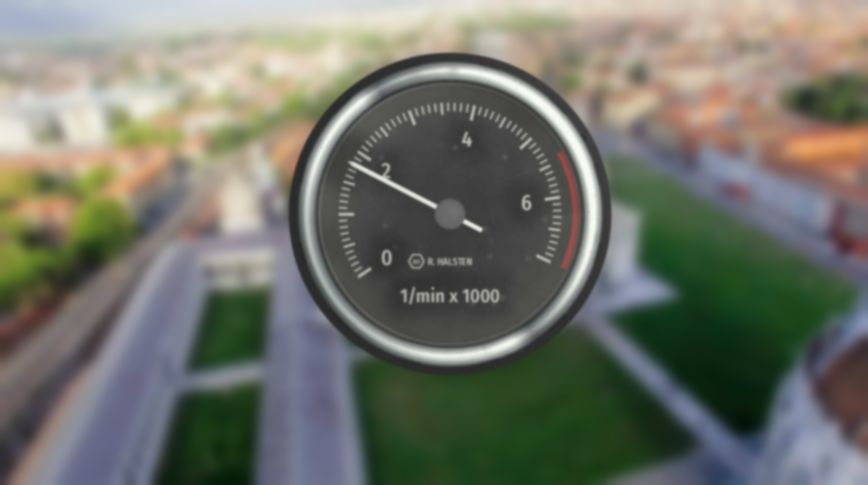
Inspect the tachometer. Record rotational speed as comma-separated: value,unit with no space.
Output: 1800,rpm
